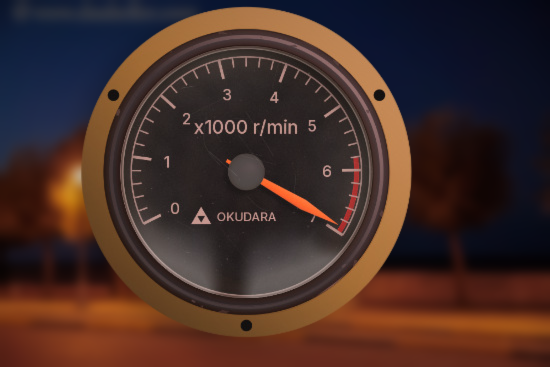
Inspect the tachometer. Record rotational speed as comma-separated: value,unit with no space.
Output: 6900,rpm
